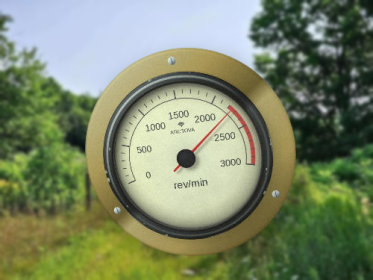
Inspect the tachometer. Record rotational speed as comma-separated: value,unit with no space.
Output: 2250,rpm
